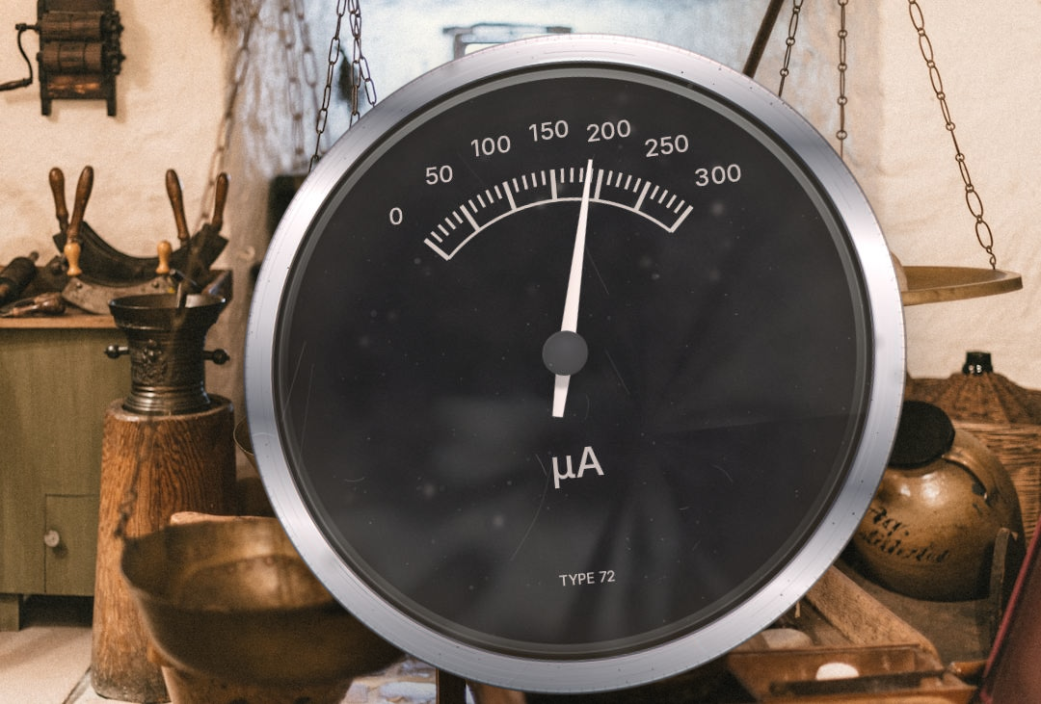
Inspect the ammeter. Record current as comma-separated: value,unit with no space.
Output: 190,µA
